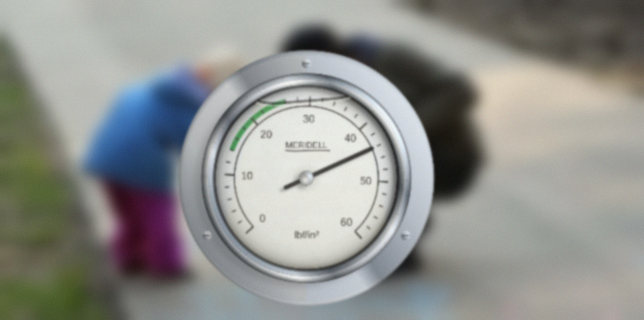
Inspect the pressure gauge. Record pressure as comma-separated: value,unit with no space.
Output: 44,psi
